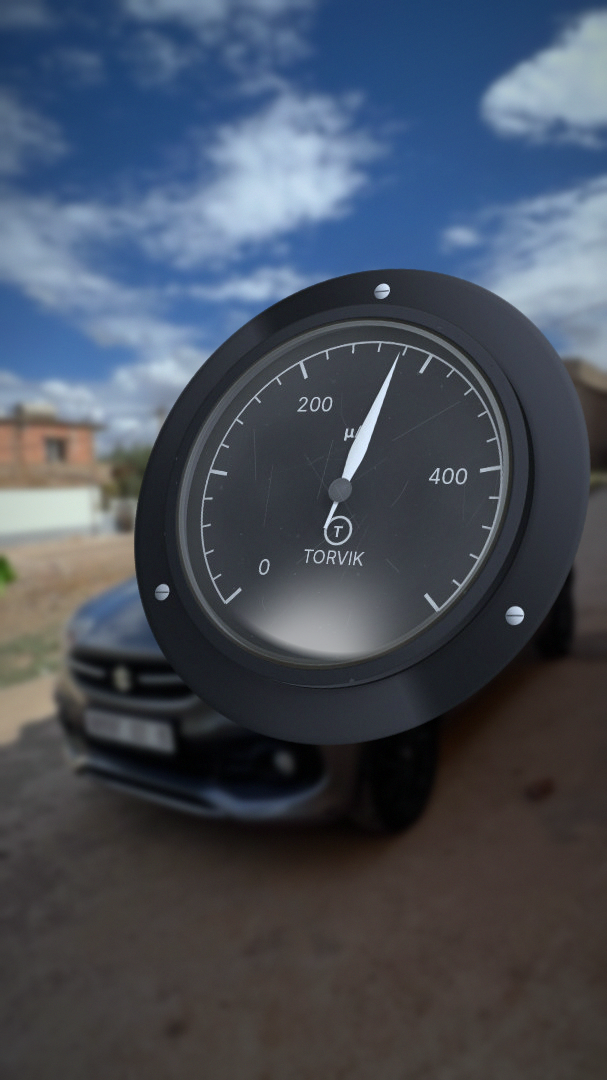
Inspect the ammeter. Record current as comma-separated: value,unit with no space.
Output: 280,µA
